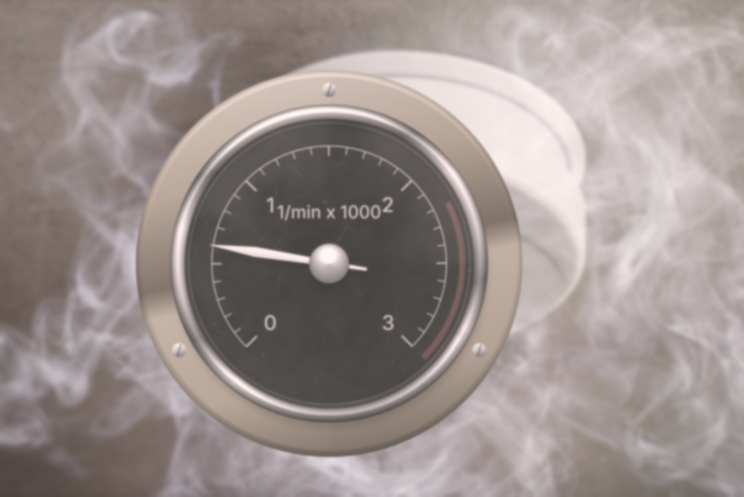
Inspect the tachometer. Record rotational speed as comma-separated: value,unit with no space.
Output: 600,rpm
